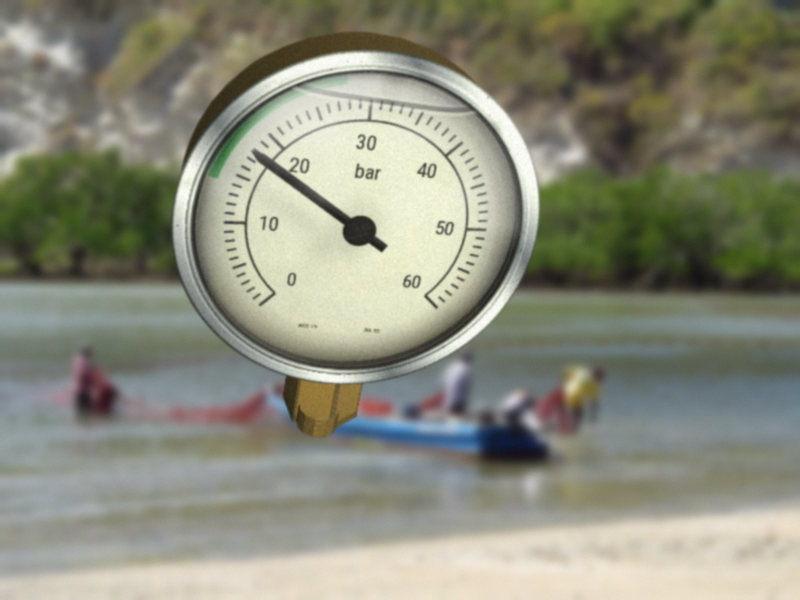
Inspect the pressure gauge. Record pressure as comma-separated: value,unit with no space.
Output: 18,bar
